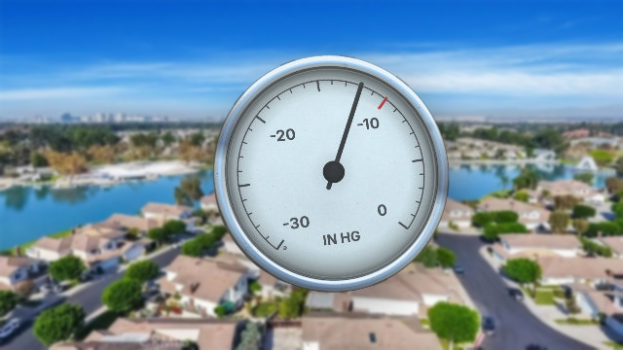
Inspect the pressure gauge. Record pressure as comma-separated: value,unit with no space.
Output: -12,inHg
